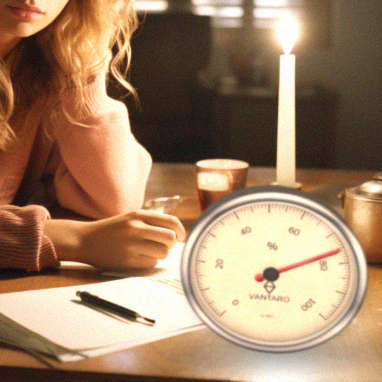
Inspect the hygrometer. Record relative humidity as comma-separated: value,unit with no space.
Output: 75,%
